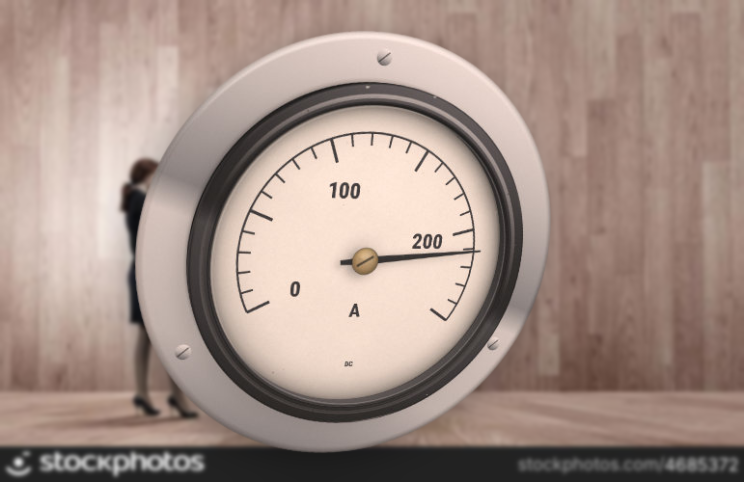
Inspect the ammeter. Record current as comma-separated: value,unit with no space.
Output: 210,A
